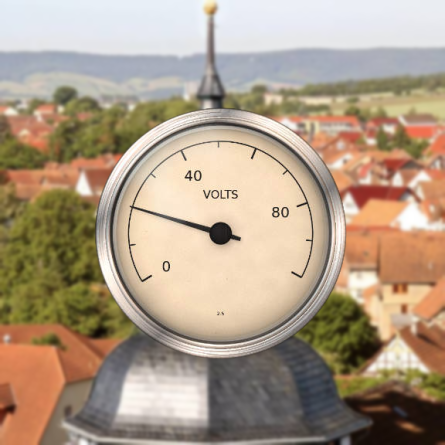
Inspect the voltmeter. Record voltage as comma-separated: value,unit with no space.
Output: 20,V
